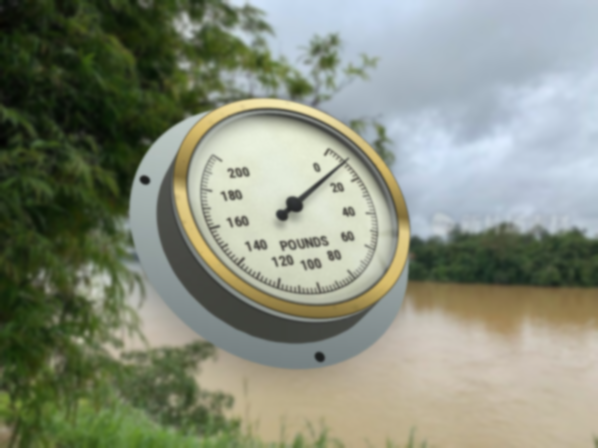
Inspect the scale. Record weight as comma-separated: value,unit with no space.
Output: 10,lb
